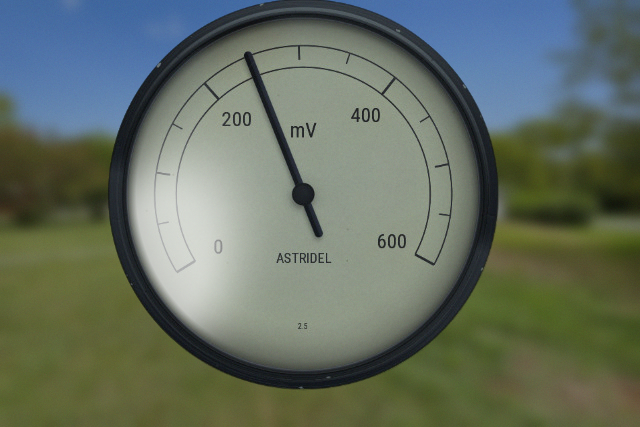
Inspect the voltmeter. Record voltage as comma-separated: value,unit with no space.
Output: 250,mV
